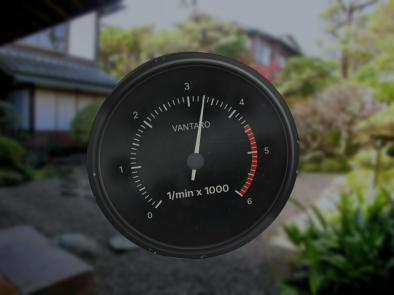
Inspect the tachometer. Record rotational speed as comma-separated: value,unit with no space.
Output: 3300,rpm
